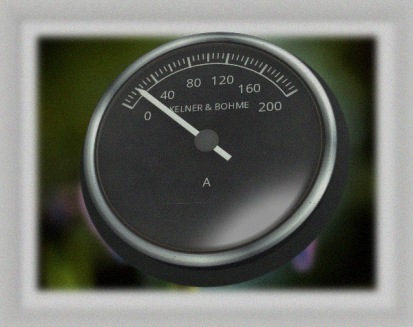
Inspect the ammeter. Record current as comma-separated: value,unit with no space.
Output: 20,A
